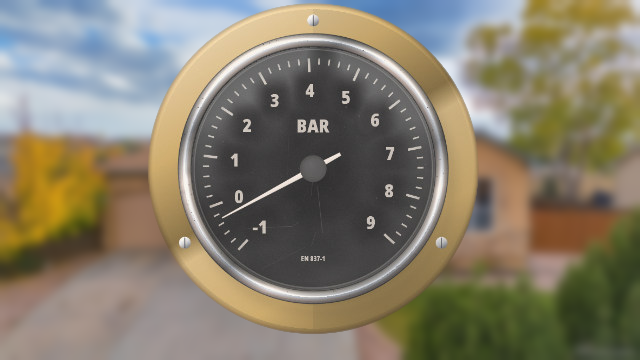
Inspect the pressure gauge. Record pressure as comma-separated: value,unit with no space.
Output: -0.3,bar
